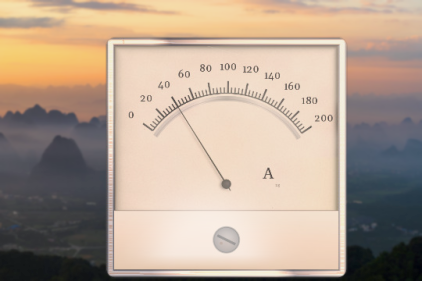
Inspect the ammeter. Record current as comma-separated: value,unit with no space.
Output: 40,A
